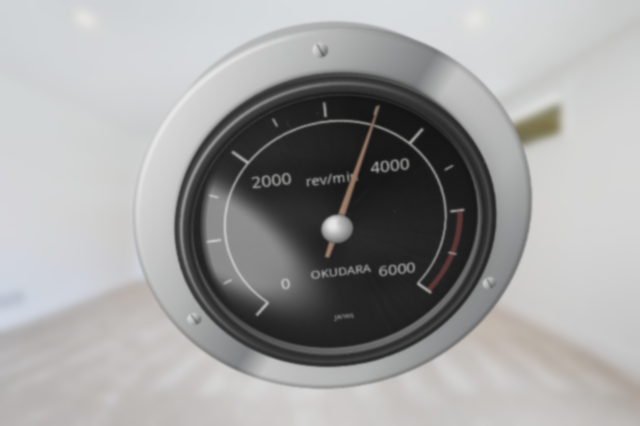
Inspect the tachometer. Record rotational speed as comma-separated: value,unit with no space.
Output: 3500,rpm
